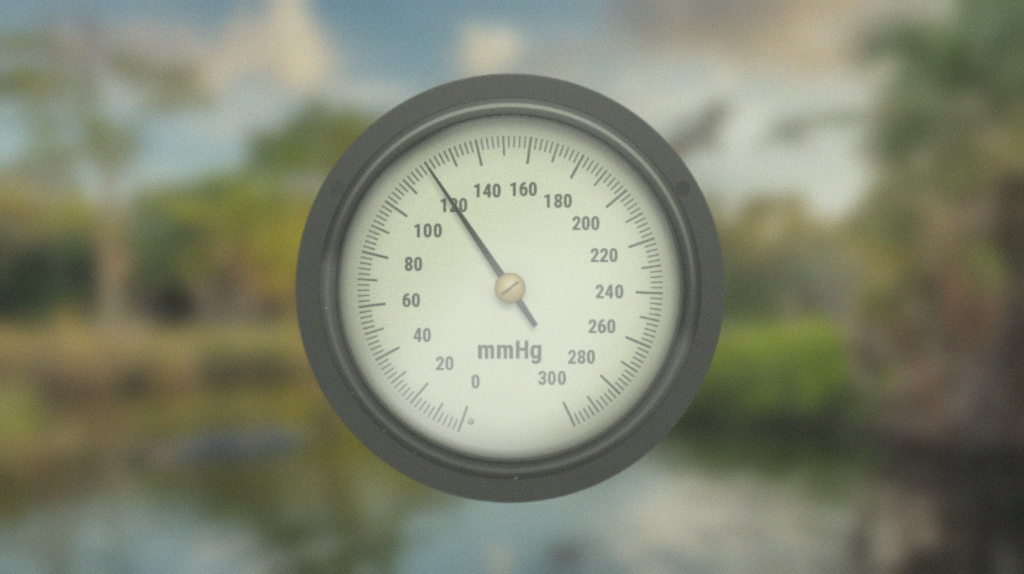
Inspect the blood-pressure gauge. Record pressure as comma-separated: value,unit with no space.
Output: 120,mmHg
